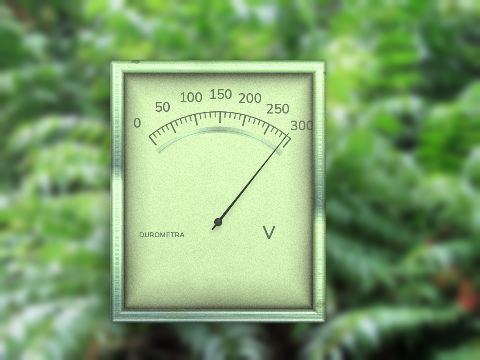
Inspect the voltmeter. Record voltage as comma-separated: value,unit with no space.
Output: 290,V
